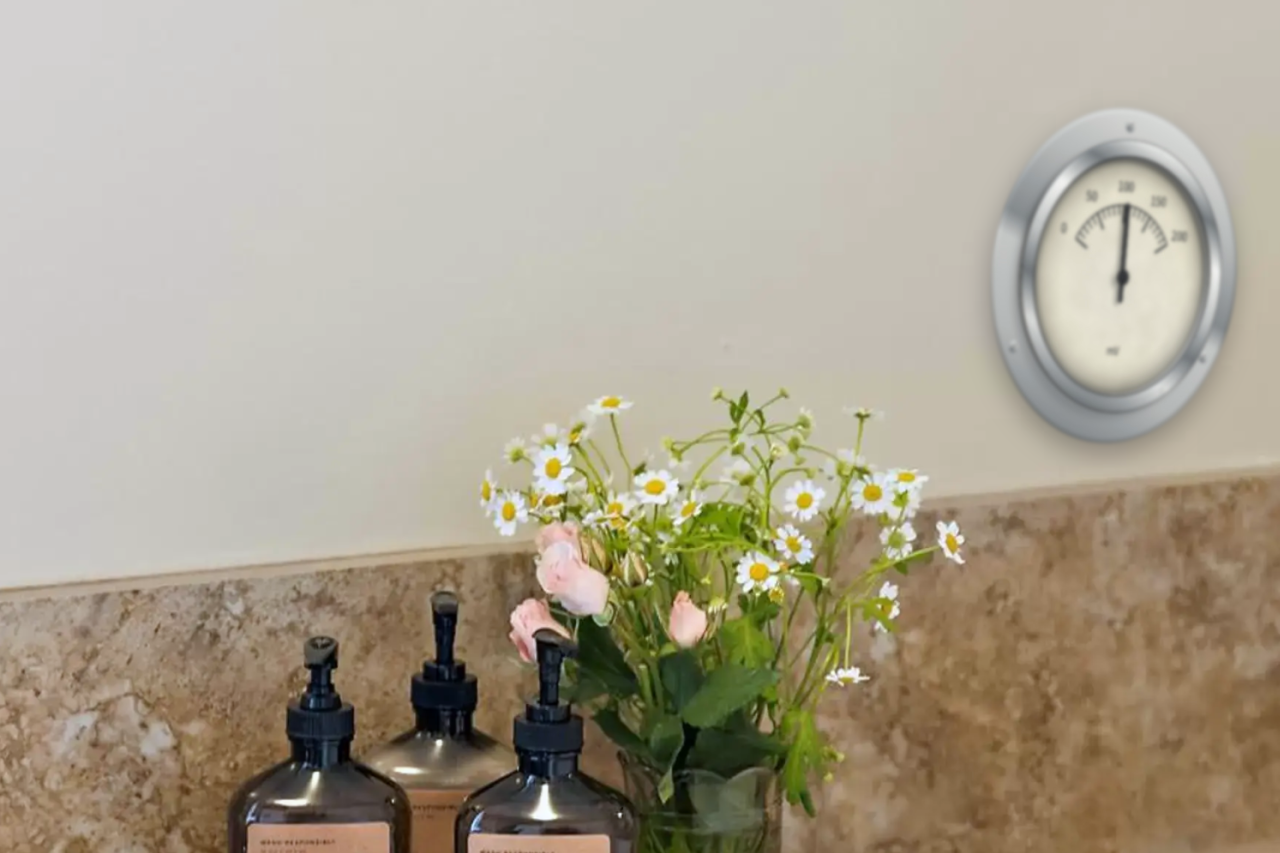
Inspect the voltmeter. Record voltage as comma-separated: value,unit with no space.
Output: 100,mV
